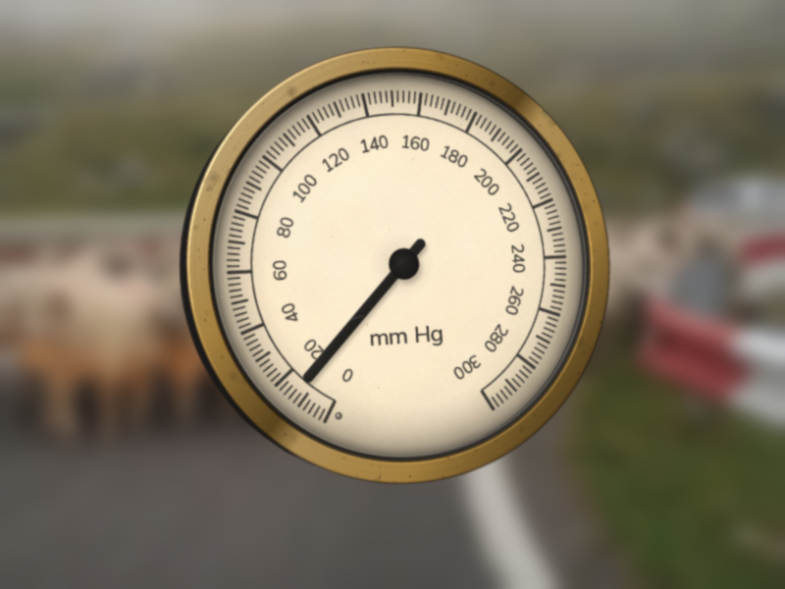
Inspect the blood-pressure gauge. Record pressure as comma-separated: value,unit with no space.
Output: 14,mmHg
